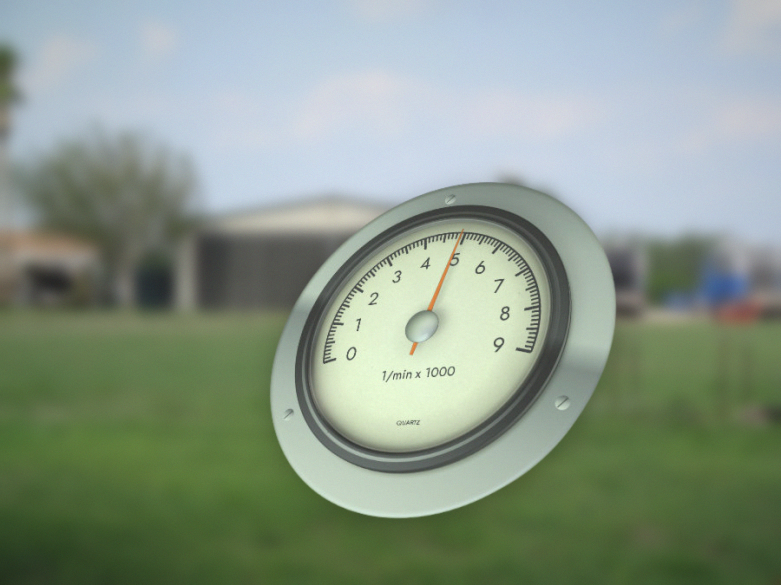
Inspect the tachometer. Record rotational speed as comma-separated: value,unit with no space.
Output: 5000,rpm
